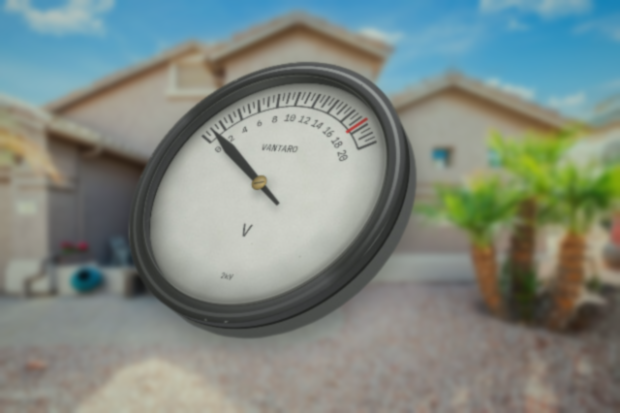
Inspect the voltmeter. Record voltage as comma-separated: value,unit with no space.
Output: 1,V
